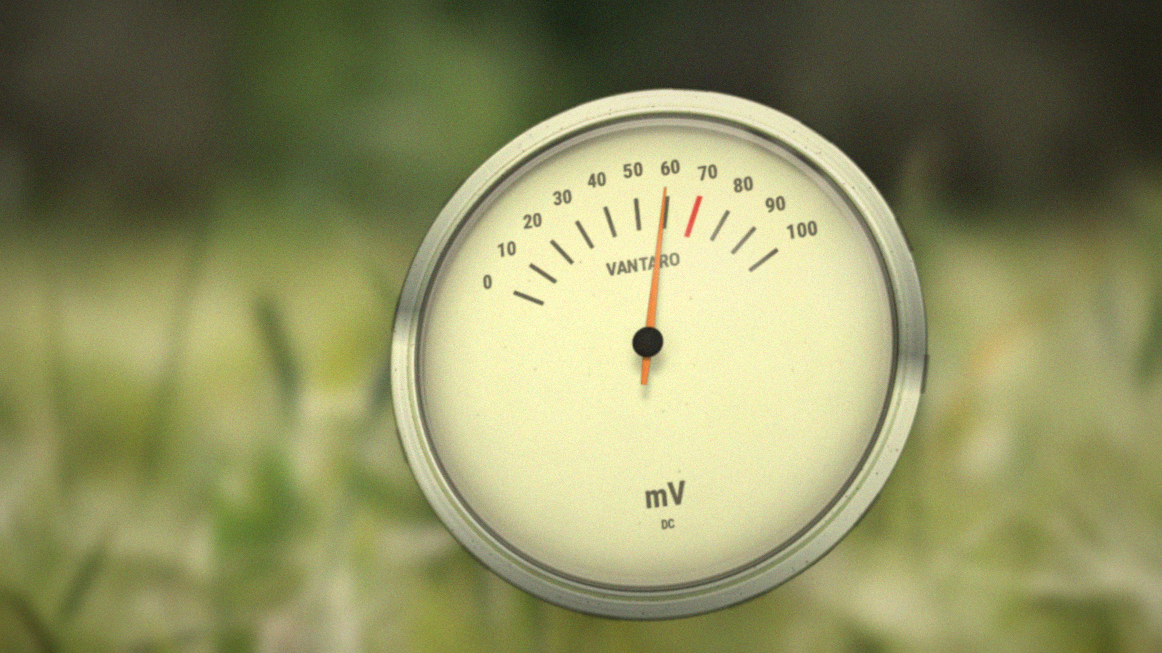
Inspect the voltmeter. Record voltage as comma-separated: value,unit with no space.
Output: 60,mV
